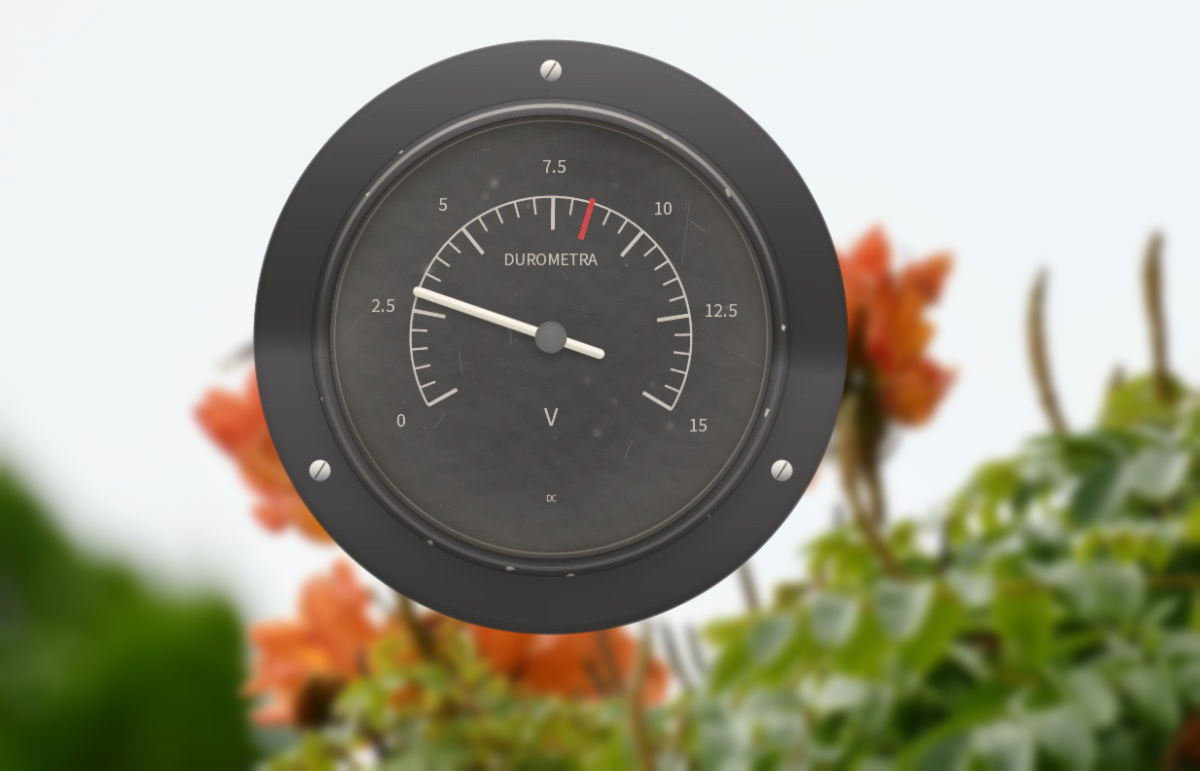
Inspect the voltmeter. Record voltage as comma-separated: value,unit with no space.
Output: 3,V
